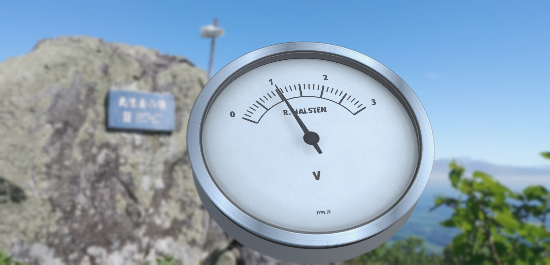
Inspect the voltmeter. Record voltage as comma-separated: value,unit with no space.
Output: 1,V
